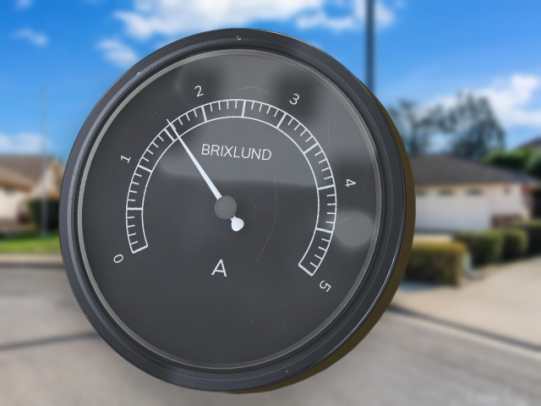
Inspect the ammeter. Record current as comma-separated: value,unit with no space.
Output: 1.6,A
